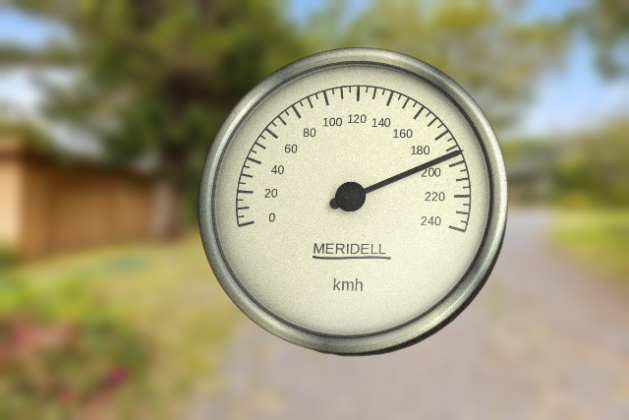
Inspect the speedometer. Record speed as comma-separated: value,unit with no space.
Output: 195,km/h
